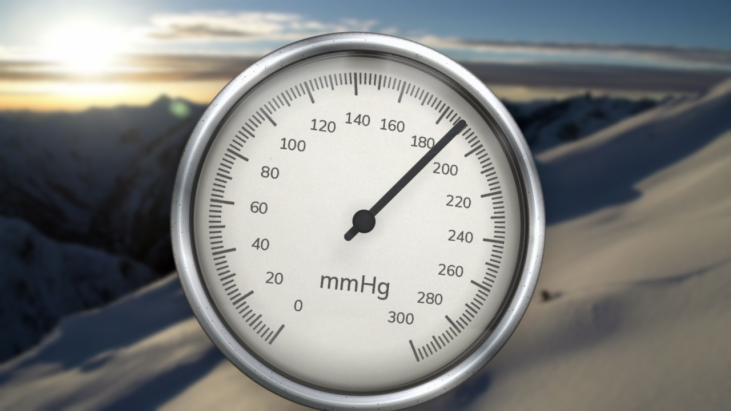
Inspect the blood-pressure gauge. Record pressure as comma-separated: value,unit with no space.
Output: 188,mmHg
